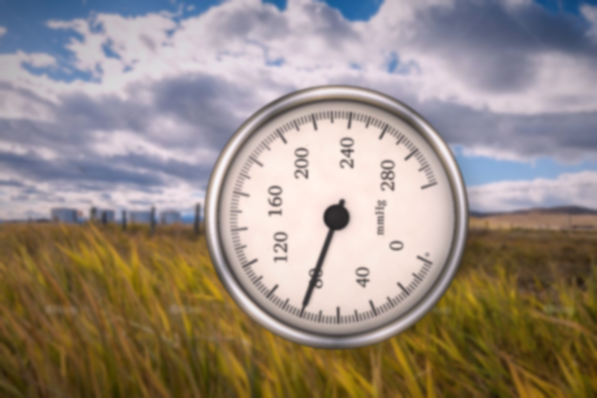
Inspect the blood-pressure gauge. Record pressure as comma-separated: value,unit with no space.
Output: 80,mmHg
